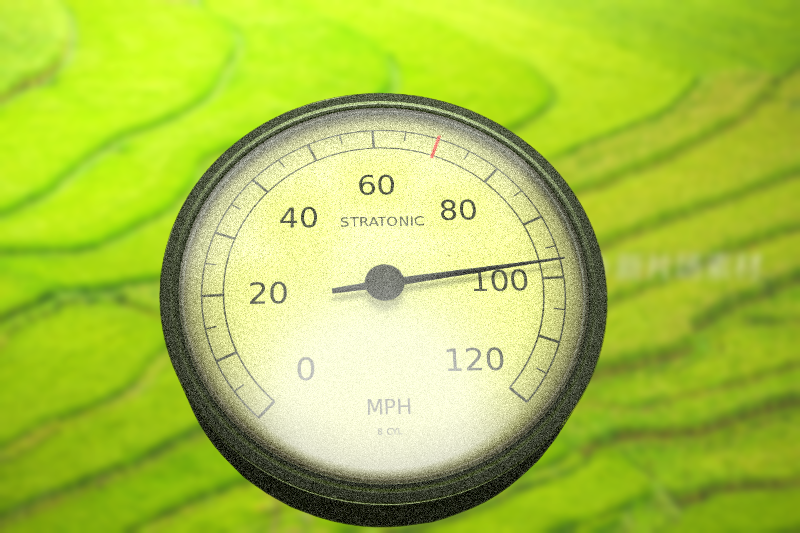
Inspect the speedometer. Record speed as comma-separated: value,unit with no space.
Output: 97.5,mph
